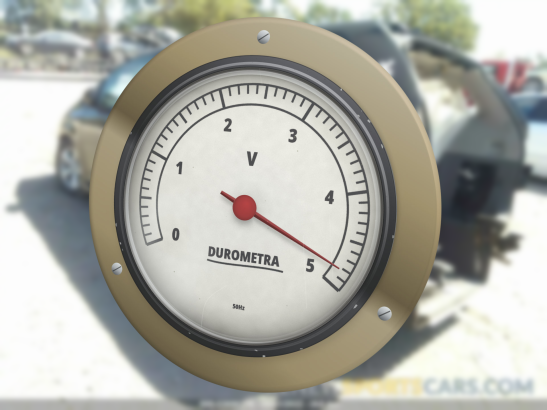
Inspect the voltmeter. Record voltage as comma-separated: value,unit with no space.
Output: 4.8,V
